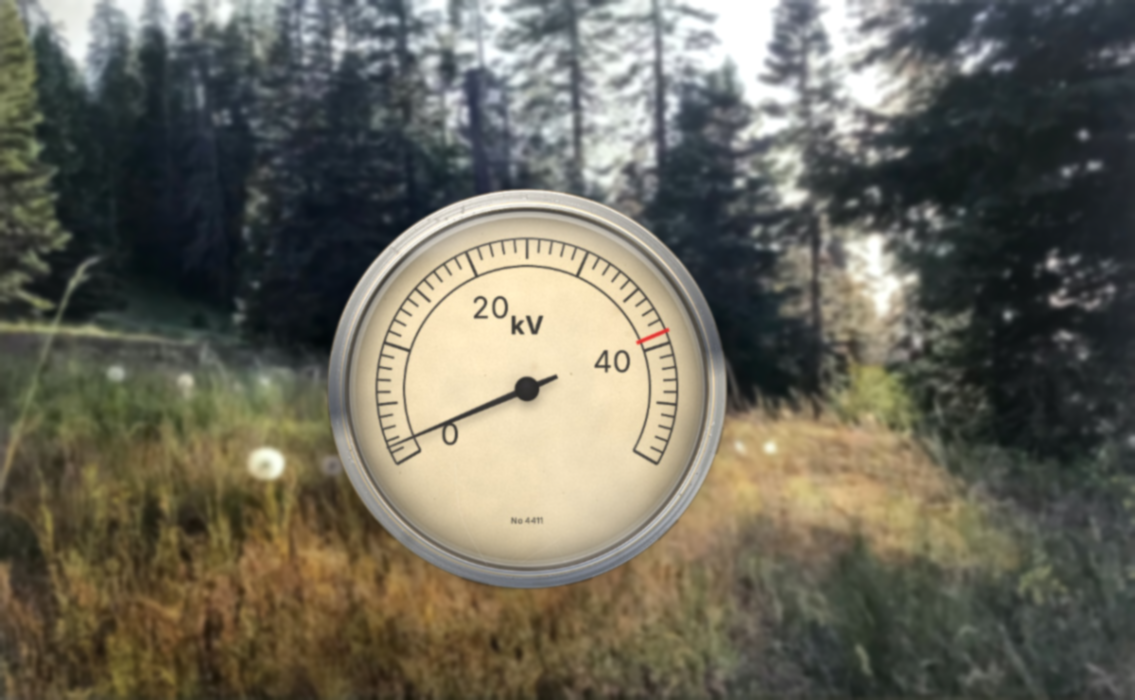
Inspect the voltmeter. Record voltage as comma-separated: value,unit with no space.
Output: 1.5,kV
